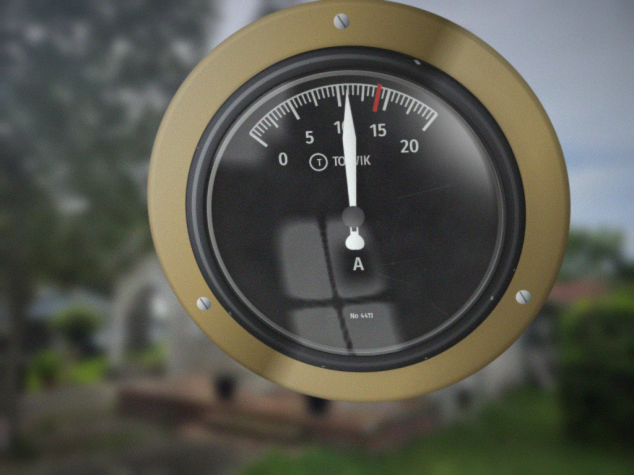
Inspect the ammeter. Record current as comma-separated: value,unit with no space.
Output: 11,A
